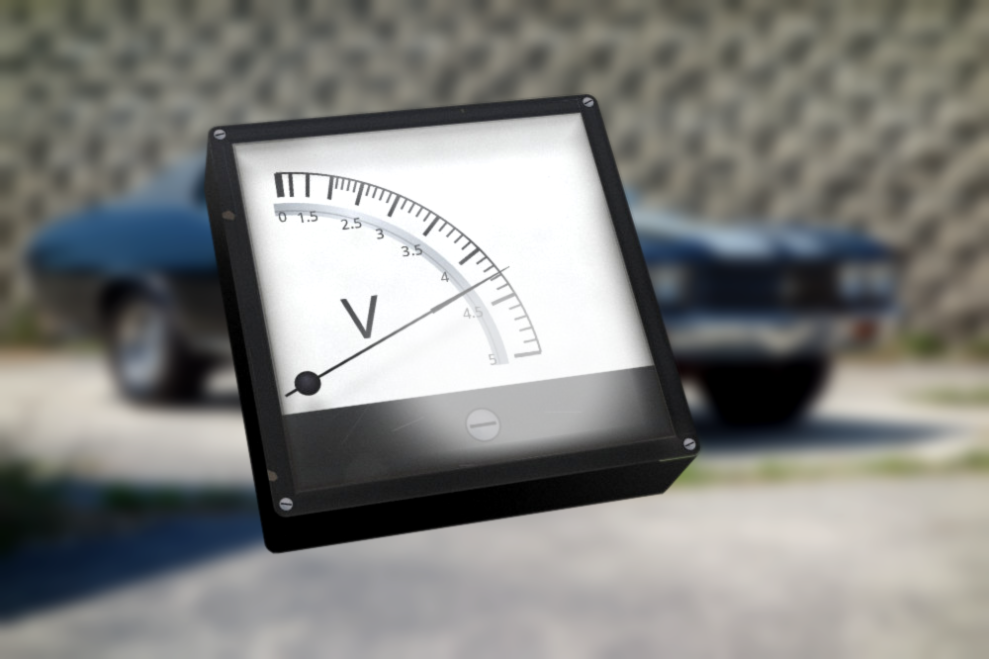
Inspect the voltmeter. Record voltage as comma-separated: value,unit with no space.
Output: 4.3,V
